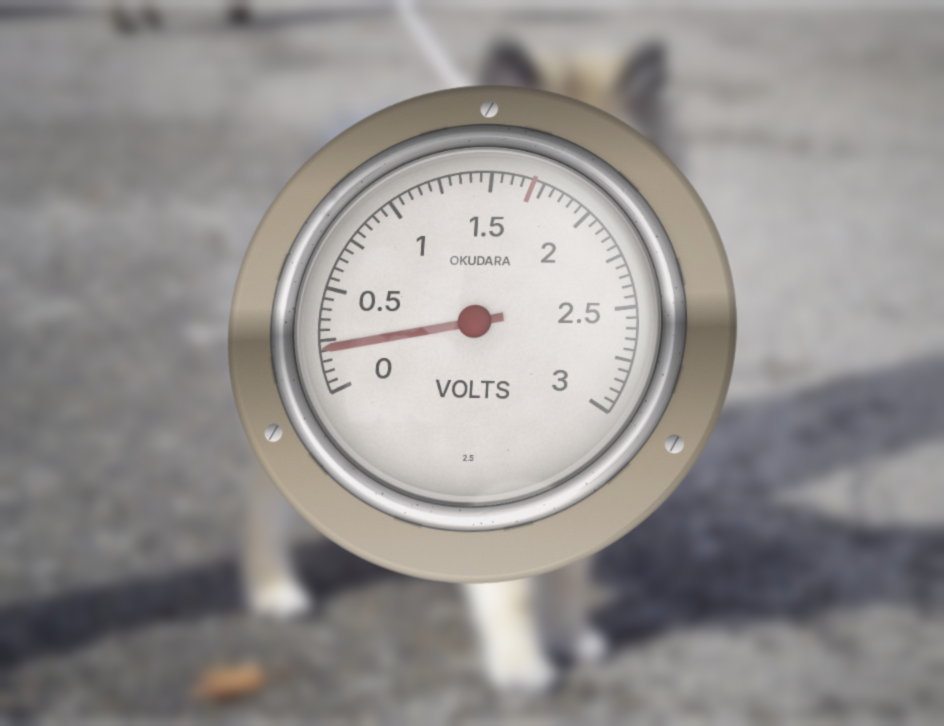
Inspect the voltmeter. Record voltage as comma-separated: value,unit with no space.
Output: 0.2,V
